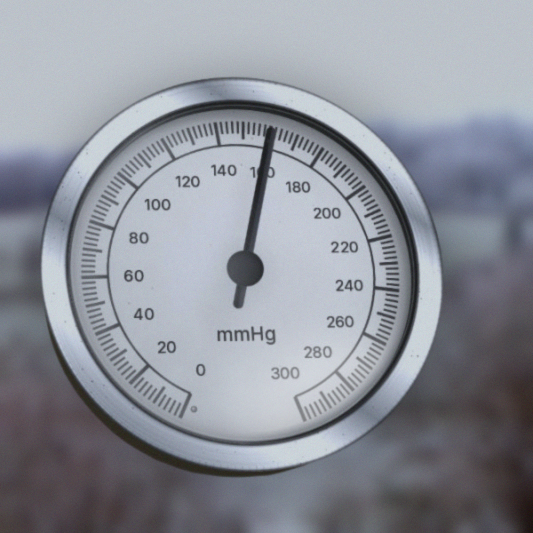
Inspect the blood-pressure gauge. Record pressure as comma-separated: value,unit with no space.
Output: 160,mmHg
